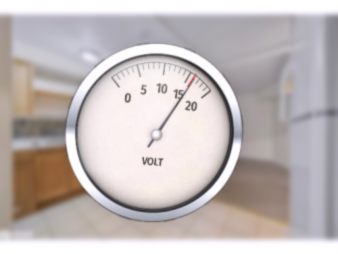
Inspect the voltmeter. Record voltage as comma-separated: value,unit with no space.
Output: 16,V
